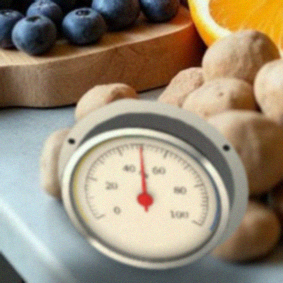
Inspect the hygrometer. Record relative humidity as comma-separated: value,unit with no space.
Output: 50,%
